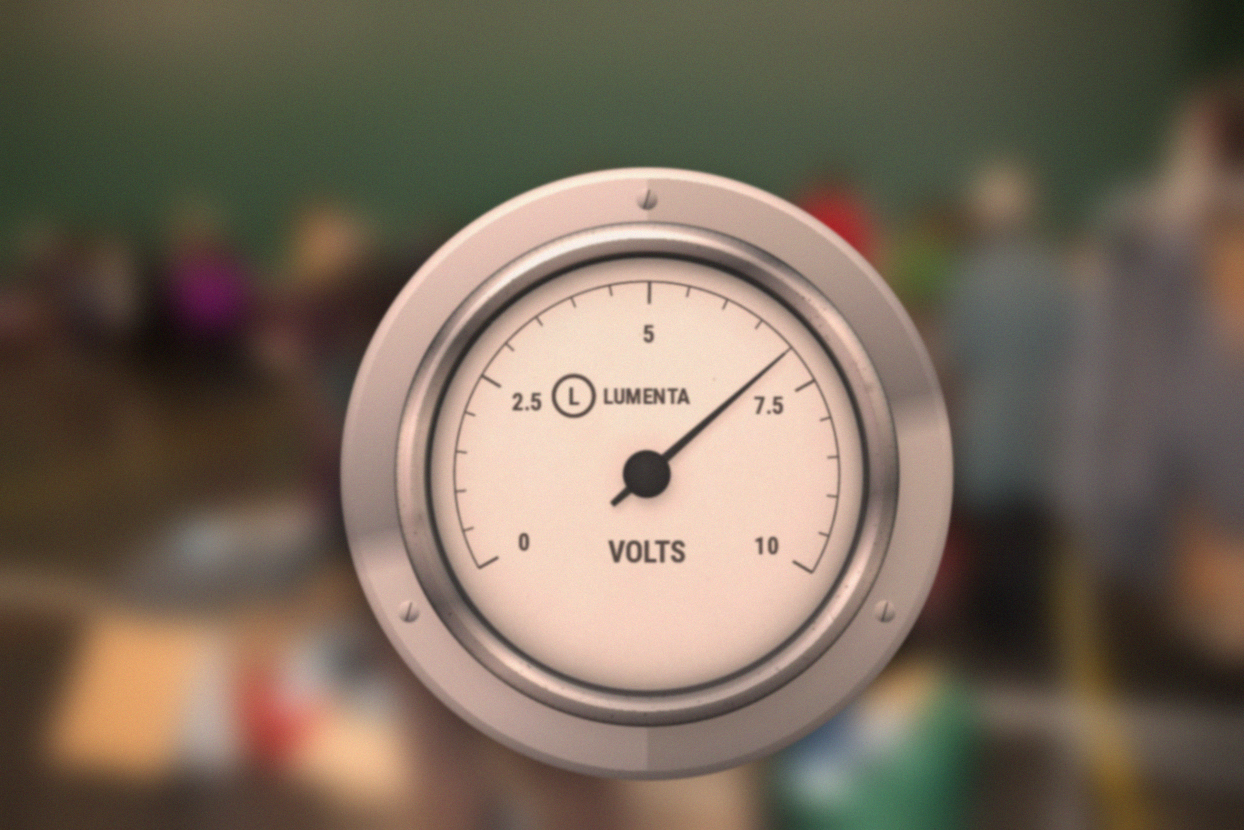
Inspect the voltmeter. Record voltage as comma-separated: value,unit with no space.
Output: 7,V
